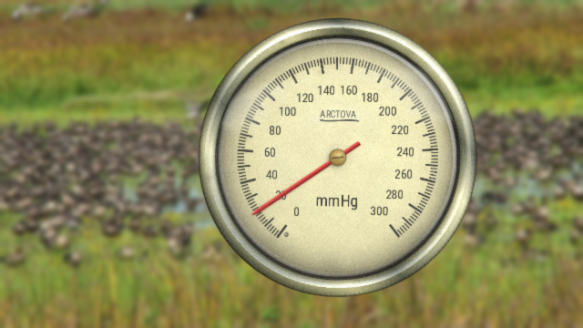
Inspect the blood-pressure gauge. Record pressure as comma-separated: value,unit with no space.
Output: 20,mmHg
